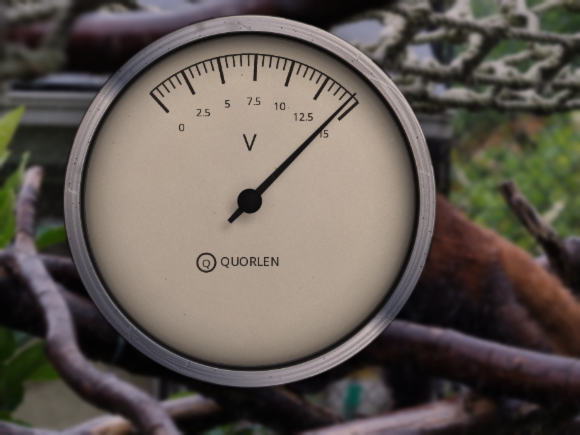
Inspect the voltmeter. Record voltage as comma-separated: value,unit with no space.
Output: 14.5,V
